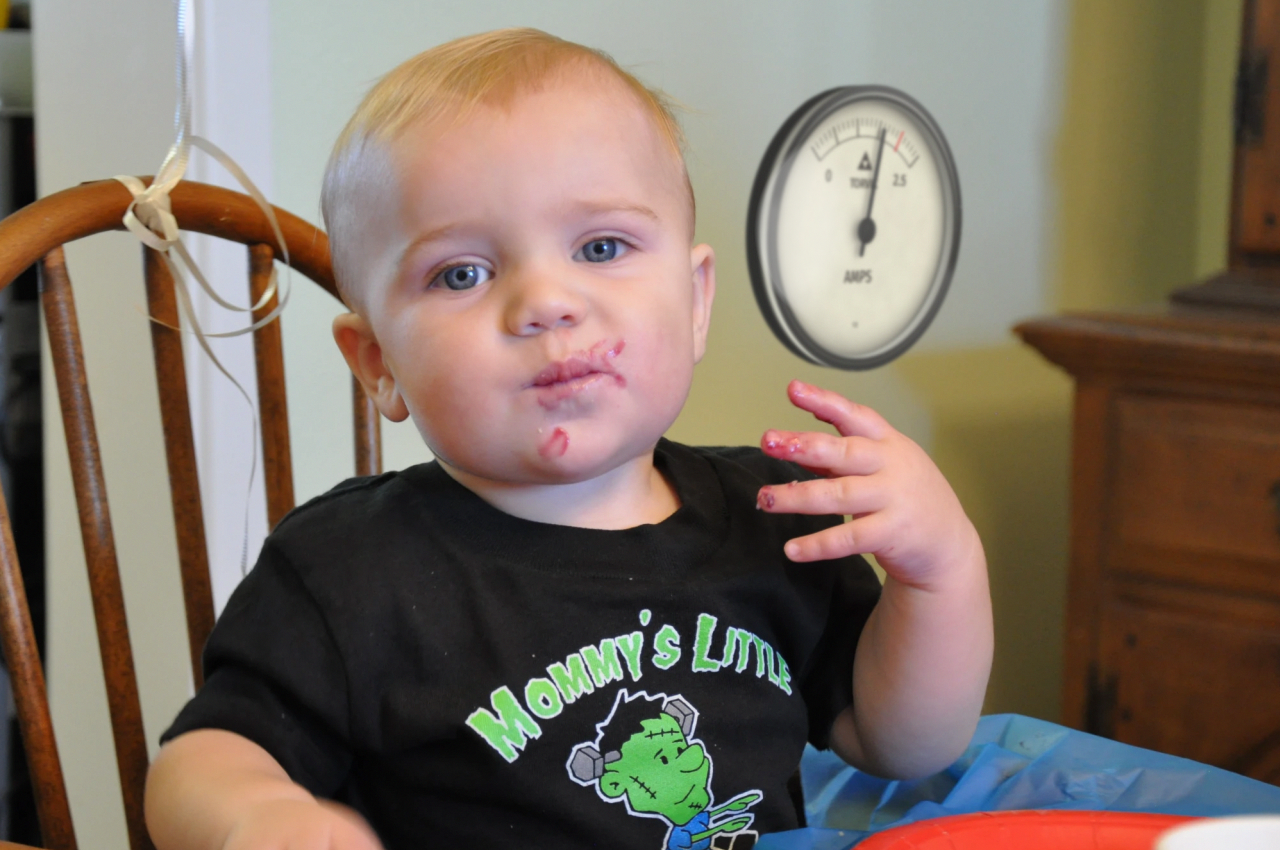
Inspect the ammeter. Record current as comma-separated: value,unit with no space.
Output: 1.5,A
